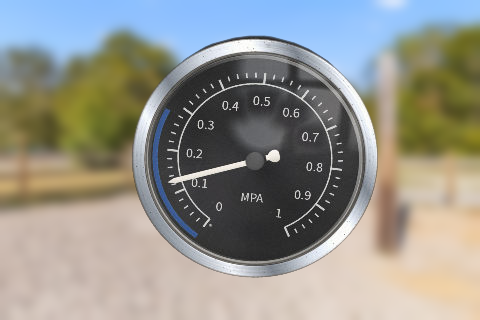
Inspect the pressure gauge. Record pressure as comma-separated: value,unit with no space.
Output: 0.13,MPa
